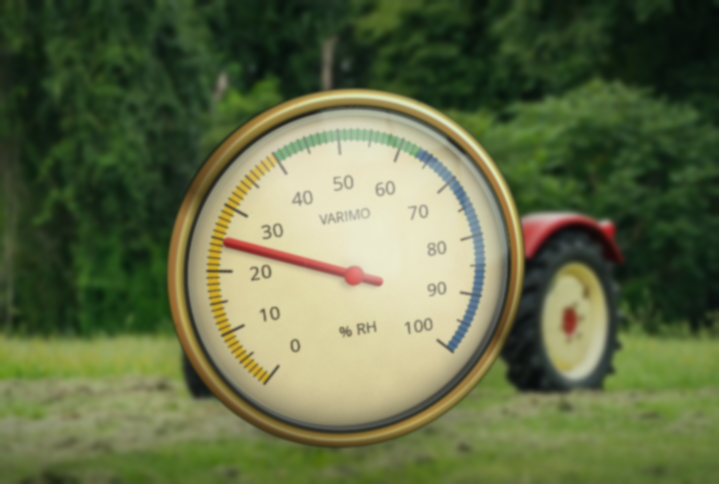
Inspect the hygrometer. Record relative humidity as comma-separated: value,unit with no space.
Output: 25,%
